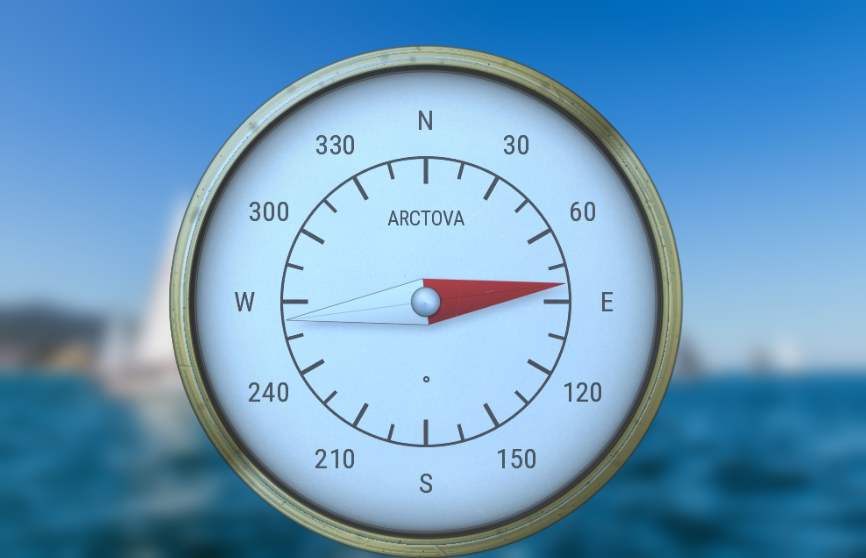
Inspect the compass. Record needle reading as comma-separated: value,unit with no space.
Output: 82.5,°
